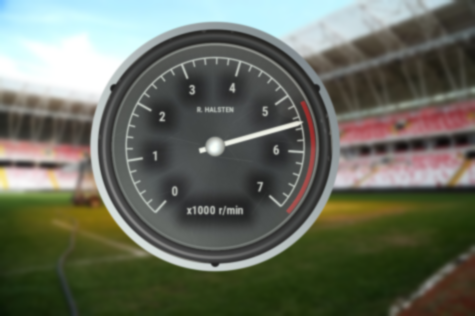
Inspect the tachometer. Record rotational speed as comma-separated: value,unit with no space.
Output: 5500,rpm
